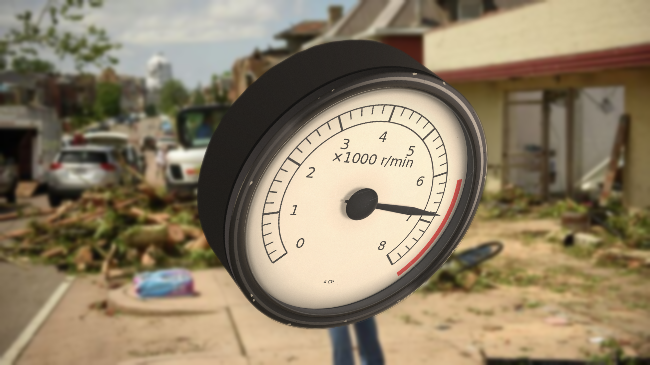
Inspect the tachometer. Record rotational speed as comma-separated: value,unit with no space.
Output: 6800,rpm
